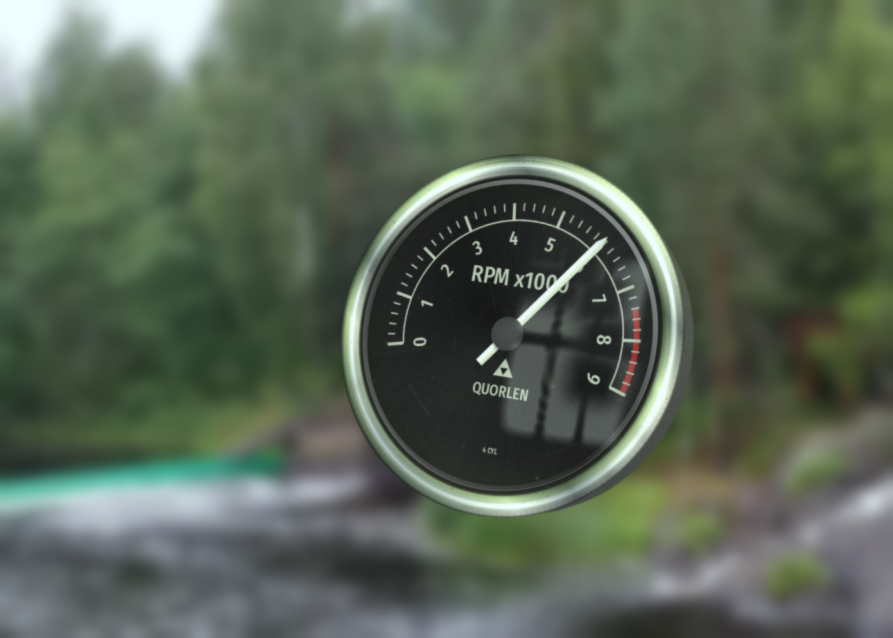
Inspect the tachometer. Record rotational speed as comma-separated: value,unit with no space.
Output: 6000,rpm
